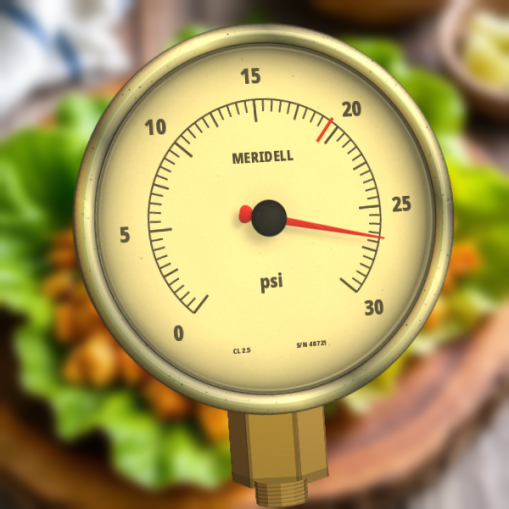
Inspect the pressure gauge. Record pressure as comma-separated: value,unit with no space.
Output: 26.75,psi
